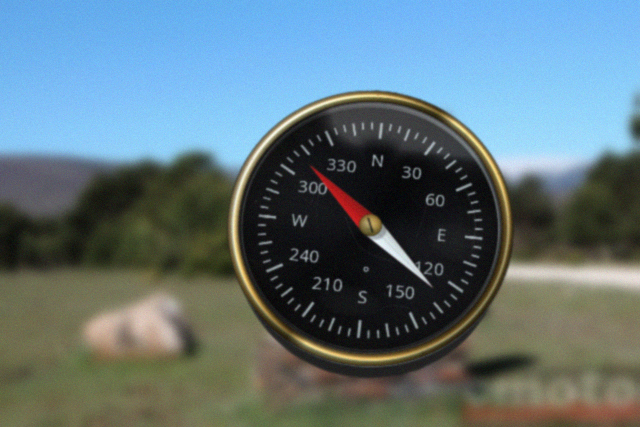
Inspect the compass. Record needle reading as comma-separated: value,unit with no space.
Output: 310,°
